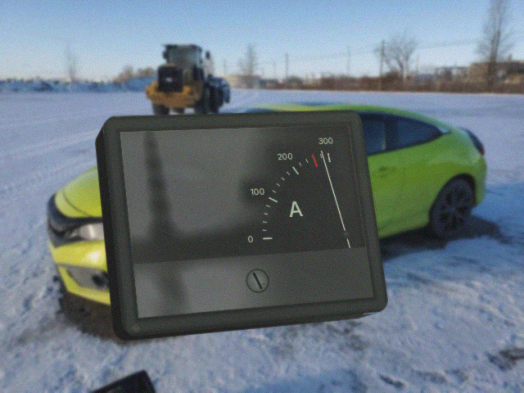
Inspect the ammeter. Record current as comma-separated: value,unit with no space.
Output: 280,A
